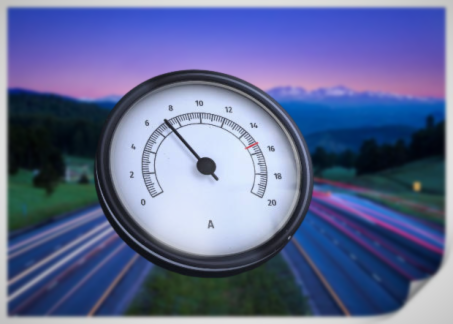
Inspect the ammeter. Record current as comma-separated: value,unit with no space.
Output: 7,A
